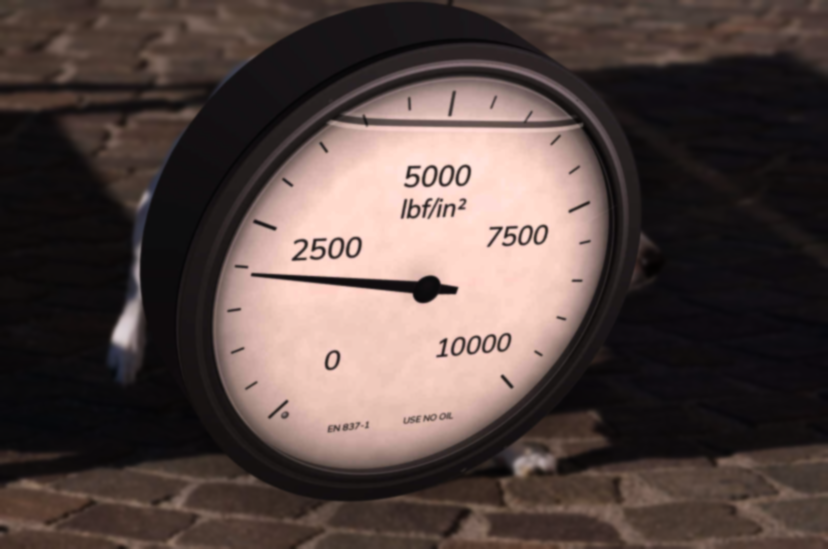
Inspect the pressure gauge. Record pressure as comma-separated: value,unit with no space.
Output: 2000,psi
